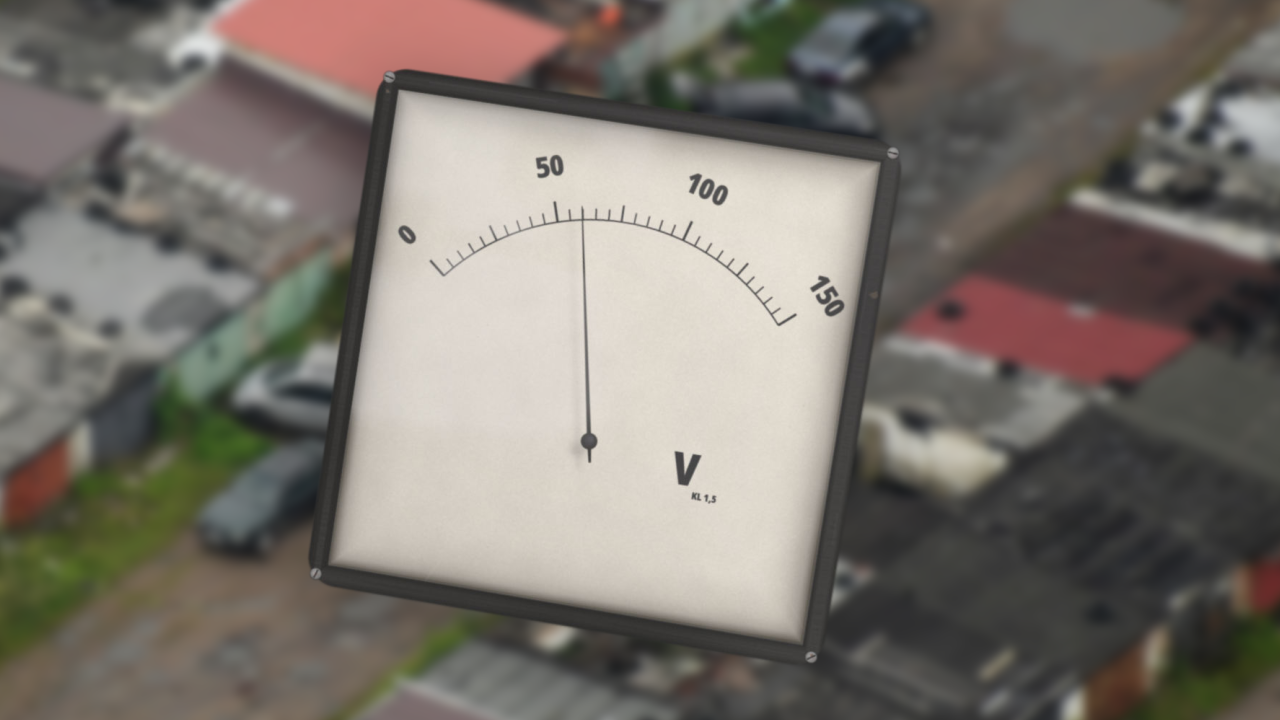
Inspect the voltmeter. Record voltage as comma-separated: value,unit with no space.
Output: 60,V
